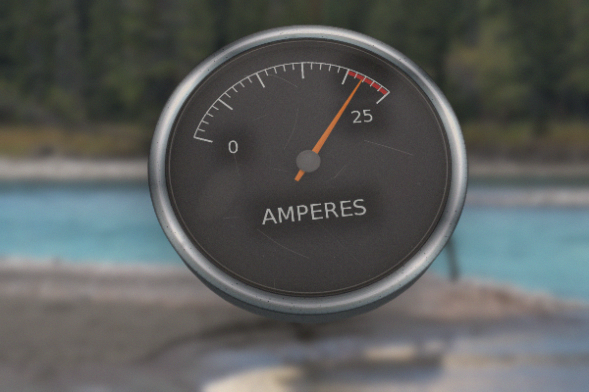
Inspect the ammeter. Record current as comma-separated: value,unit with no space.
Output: 22,A
